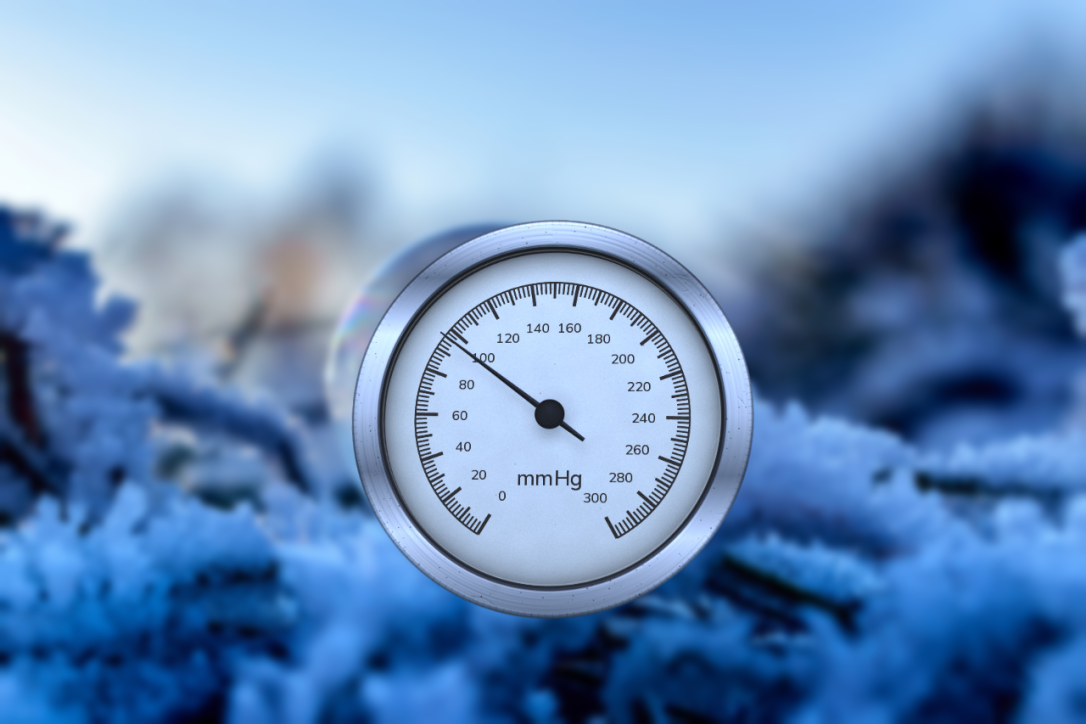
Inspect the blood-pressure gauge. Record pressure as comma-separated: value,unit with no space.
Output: 96,mmHg
